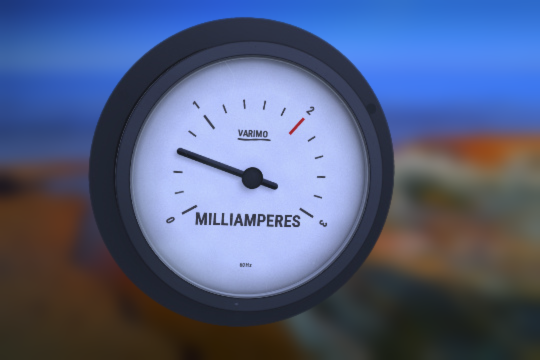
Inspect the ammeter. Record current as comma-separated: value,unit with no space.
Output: 0.6,mA
